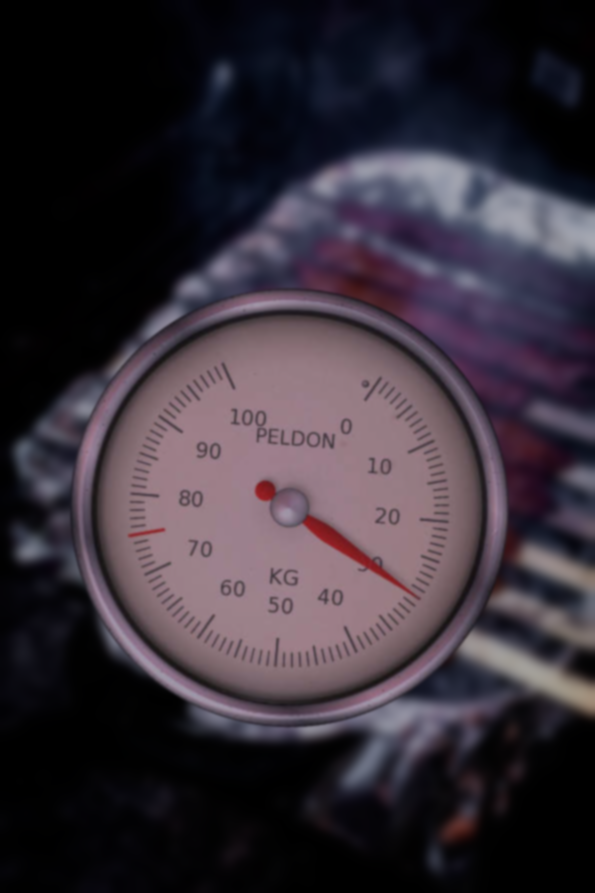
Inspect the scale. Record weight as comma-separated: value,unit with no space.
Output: 30,kg
